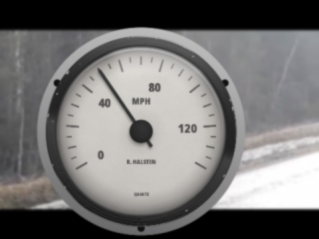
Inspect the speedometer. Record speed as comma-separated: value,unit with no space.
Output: 50,mph
